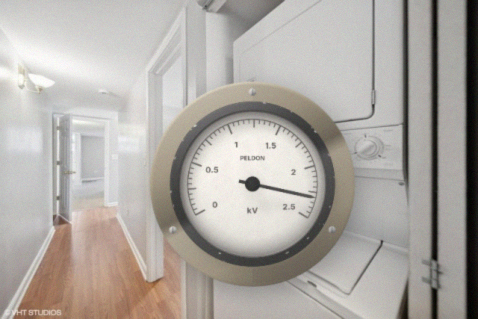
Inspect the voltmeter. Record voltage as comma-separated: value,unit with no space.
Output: 2.3,kV
